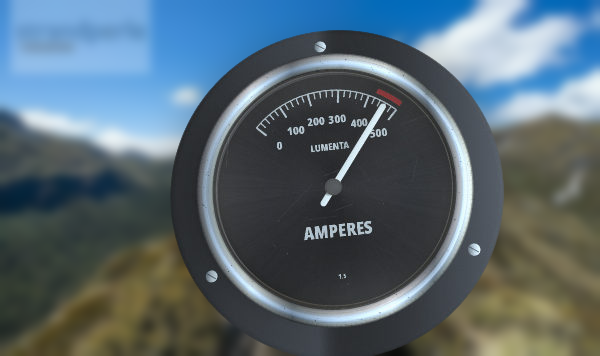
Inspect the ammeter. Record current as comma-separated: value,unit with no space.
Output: 460,A
